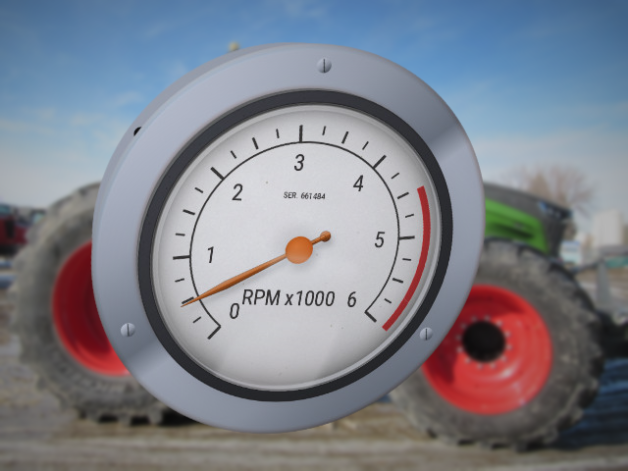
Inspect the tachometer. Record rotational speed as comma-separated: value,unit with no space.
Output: 500,rpm
